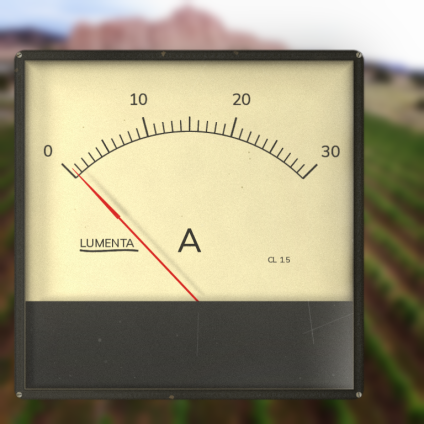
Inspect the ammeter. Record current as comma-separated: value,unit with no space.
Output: 0.5,A
